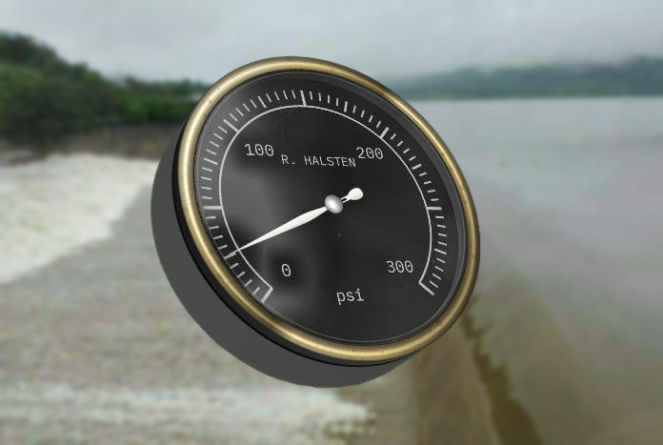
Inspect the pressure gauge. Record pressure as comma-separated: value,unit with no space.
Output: 25,psi
